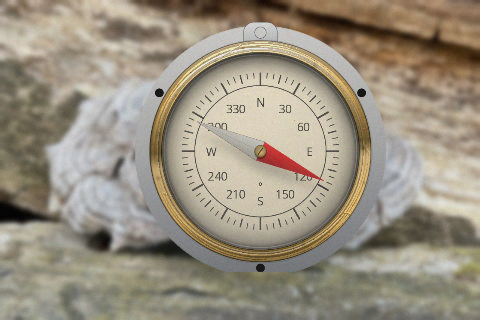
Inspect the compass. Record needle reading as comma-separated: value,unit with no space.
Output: 115,°
